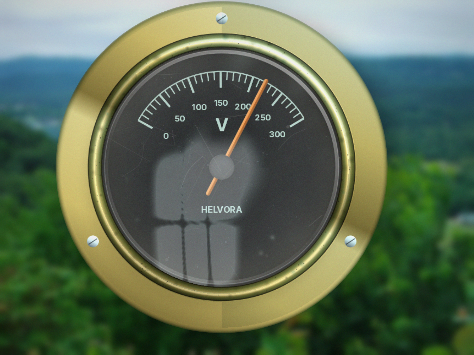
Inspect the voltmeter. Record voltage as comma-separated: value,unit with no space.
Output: 220,V
